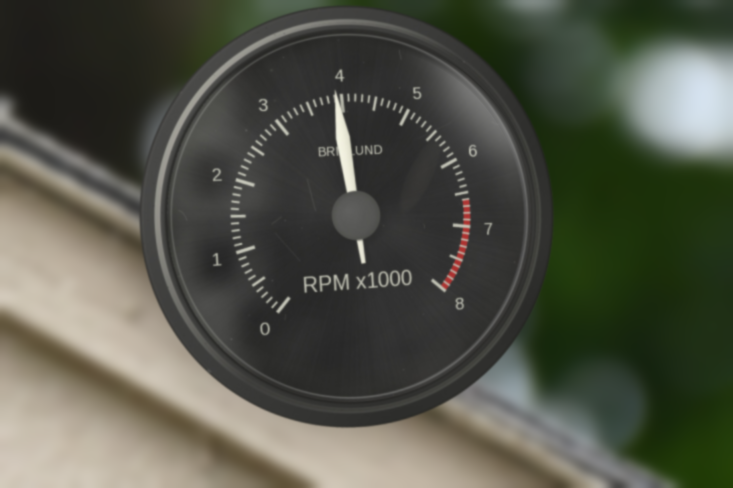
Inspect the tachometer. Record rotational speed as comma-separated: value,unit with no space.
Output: 3900,rpm
